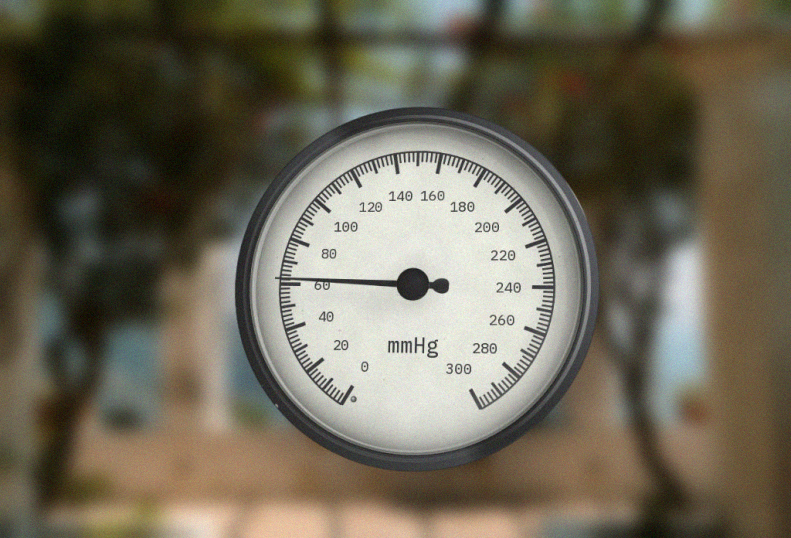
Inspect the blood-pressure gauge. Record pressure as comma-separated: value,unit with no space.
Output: 62,mmHg
